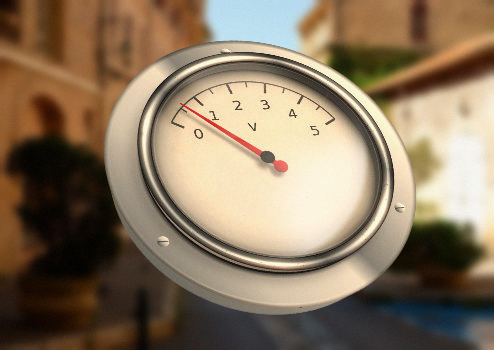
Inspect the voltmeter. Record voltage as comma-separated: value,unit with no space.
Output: 0.5,V
